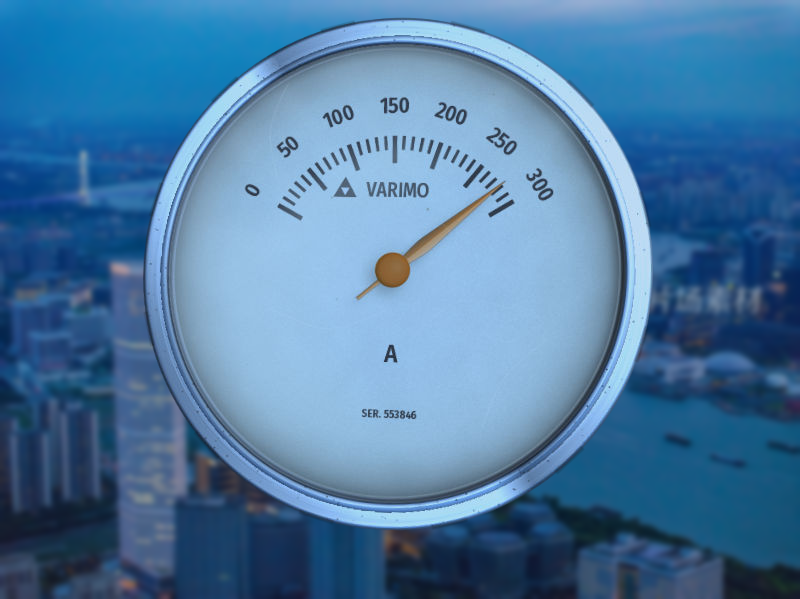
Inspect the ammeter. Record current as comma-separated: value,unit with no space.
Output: 280,A
